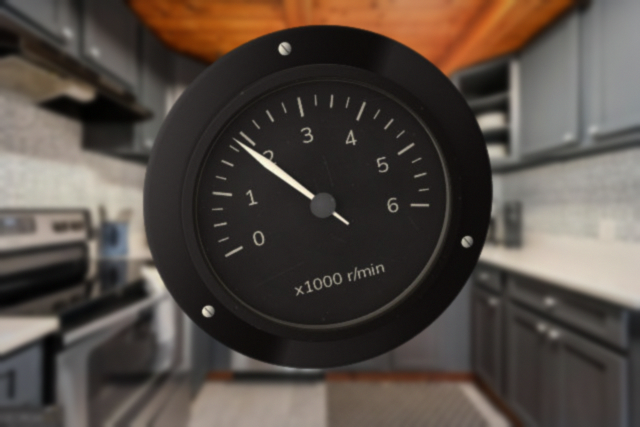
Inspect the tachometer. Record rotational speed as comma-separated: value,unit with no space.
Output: 1875,rpm
